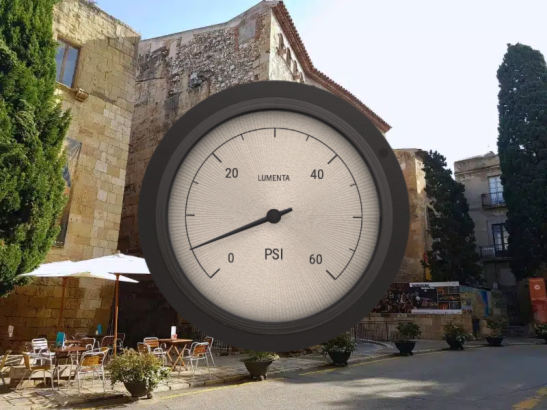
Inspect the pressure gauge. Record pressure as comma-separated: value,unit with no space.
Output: 5,psi
